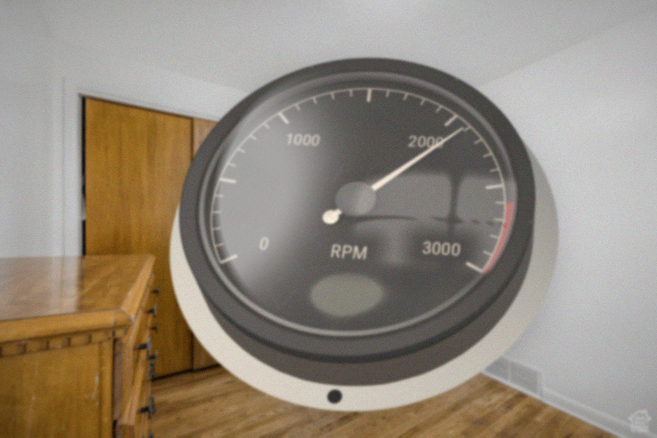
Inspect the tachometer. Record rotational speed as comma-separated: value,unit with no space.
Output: 2100,rpm
